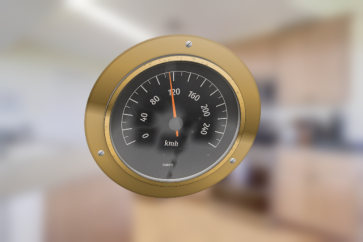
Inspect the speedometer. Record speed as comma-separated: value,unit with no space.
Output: 115,km/h
